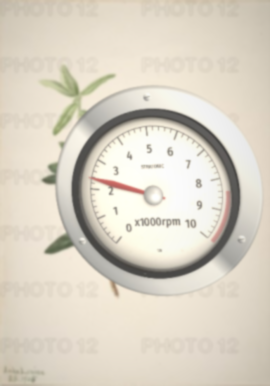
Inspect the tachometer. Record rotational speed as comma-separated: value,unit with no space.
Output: 2400,rpm
